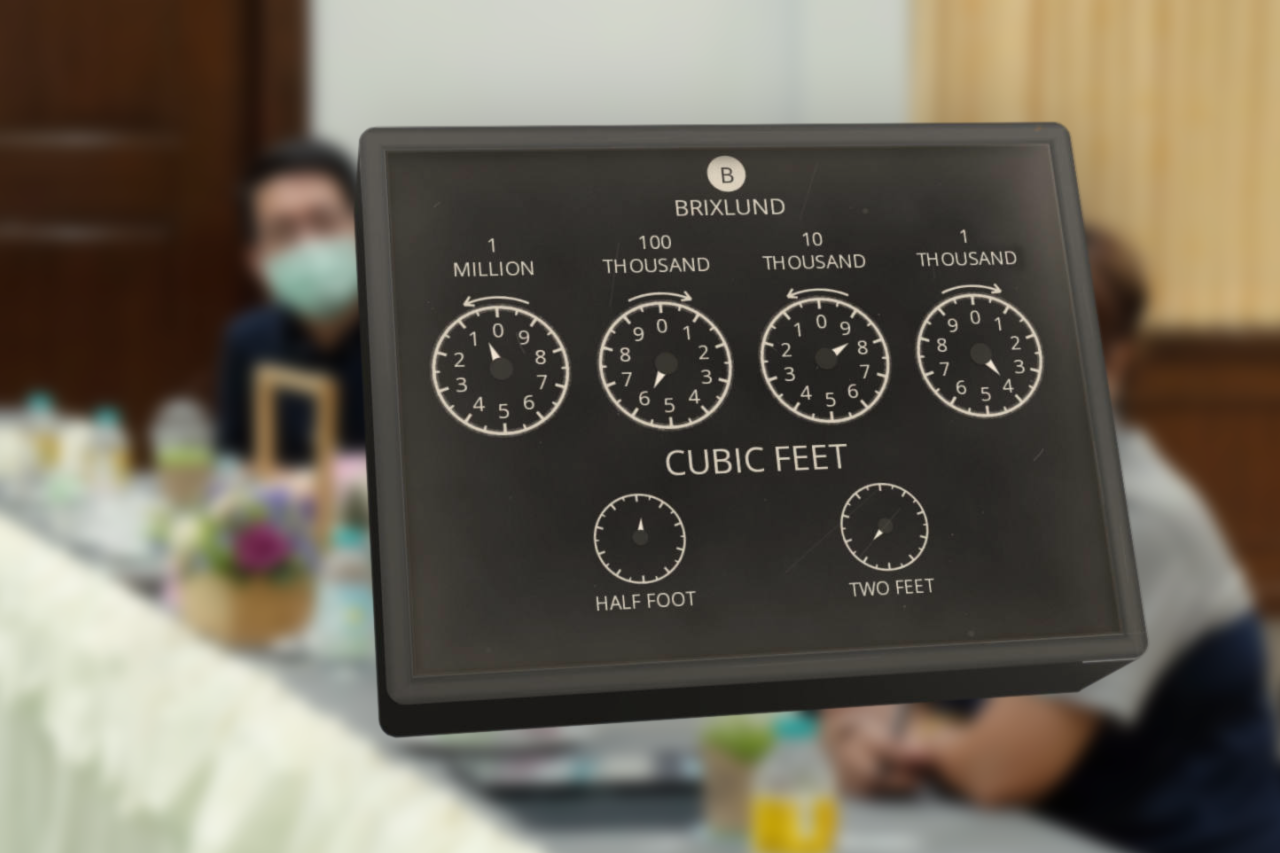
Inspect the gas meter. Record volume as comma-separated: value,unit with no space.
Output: 58400,ft³
